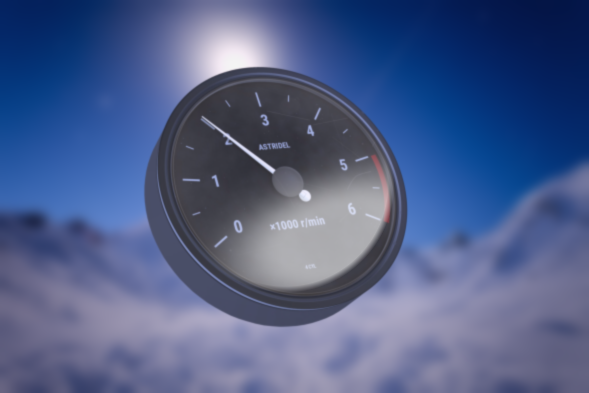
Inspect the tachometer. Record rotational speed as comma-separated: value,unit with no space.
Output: 2000,rpm
